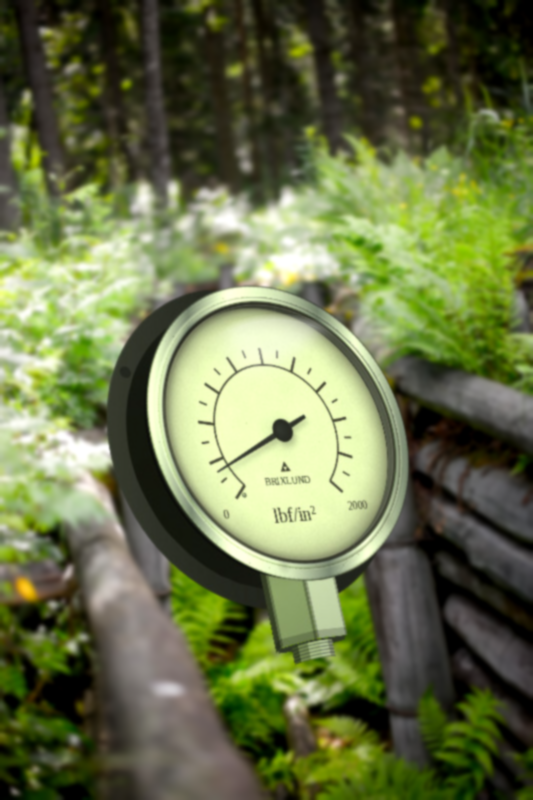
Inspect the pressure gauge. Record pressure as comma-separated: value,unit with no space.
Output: 150,psi
